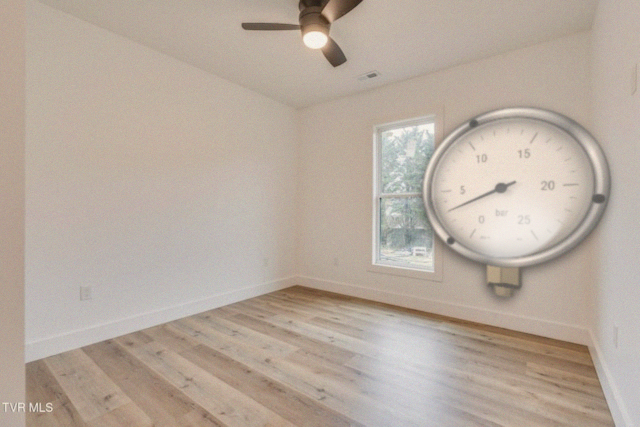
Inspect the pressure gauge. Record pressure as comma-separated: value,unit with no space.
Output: 3,bar
